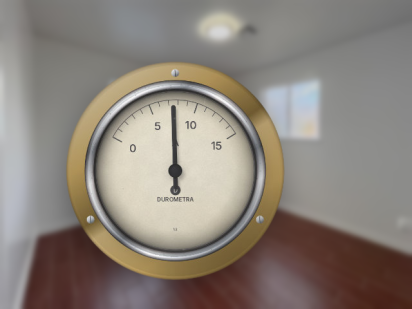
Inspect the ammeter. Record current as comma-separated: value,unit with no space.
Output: 7.5,A
